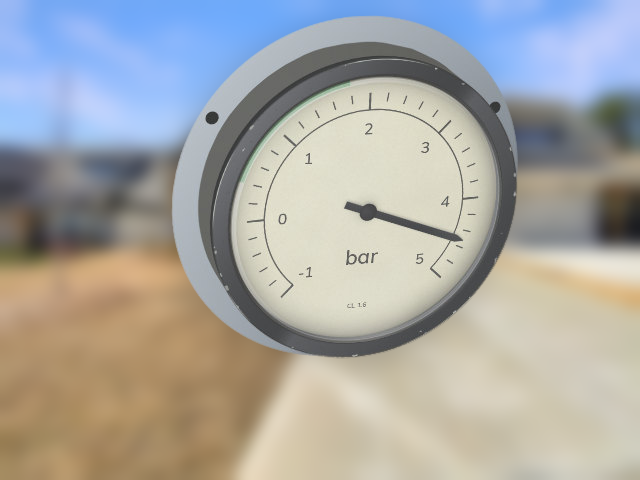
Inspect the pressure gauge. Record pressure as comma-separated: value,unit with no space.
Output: 4.5,bar
